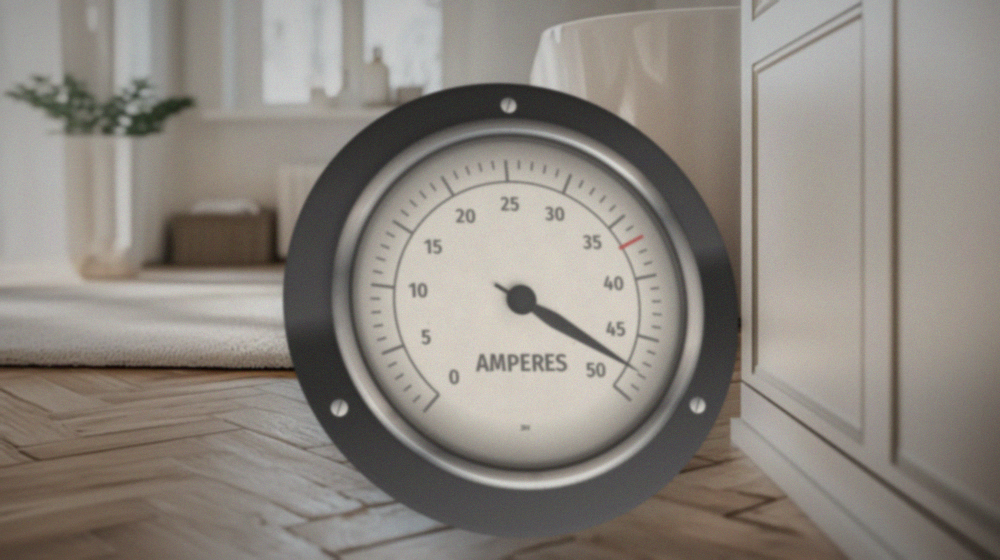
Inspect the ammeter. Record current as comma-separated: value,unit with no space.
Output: 48,A
